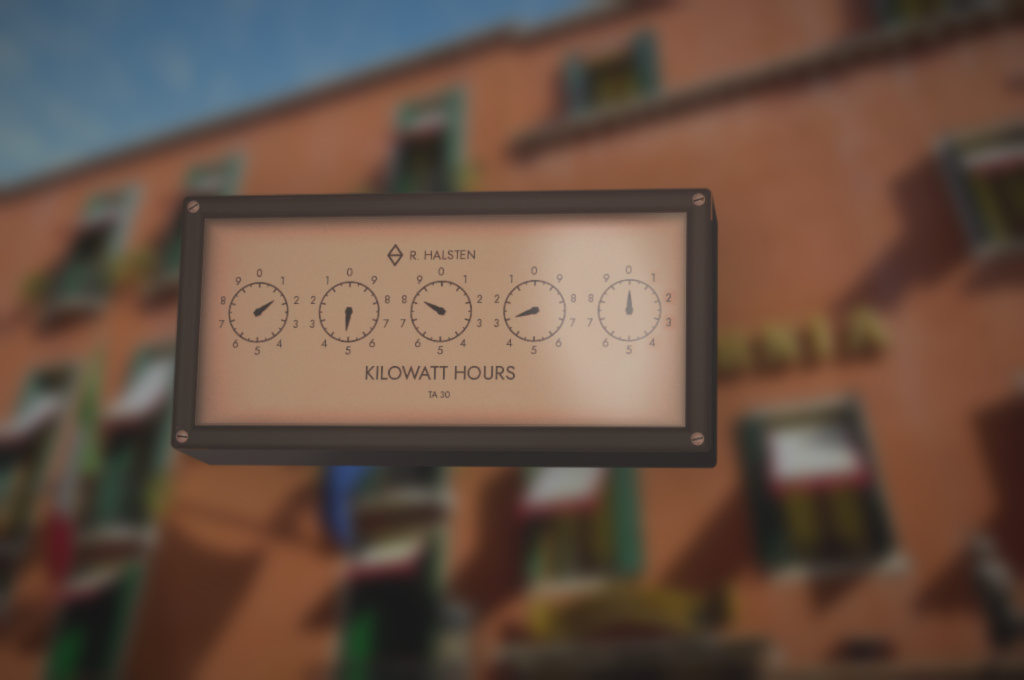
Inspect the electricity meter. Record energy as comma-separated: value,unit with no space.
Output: 14830,kWh
